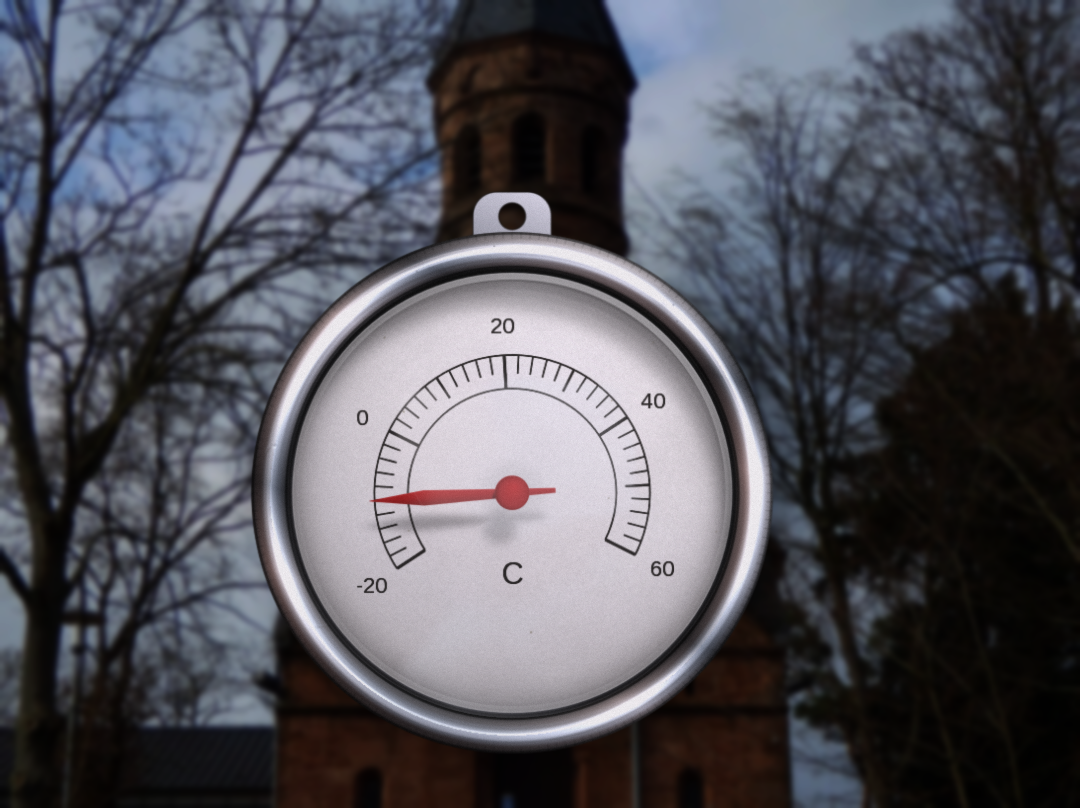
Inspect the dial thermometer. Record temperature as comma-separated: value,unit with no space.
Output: -10,°C
